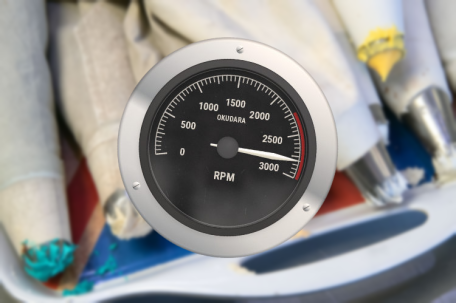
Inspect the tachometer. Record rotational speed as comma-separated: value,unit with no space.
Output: 2800,rpm
